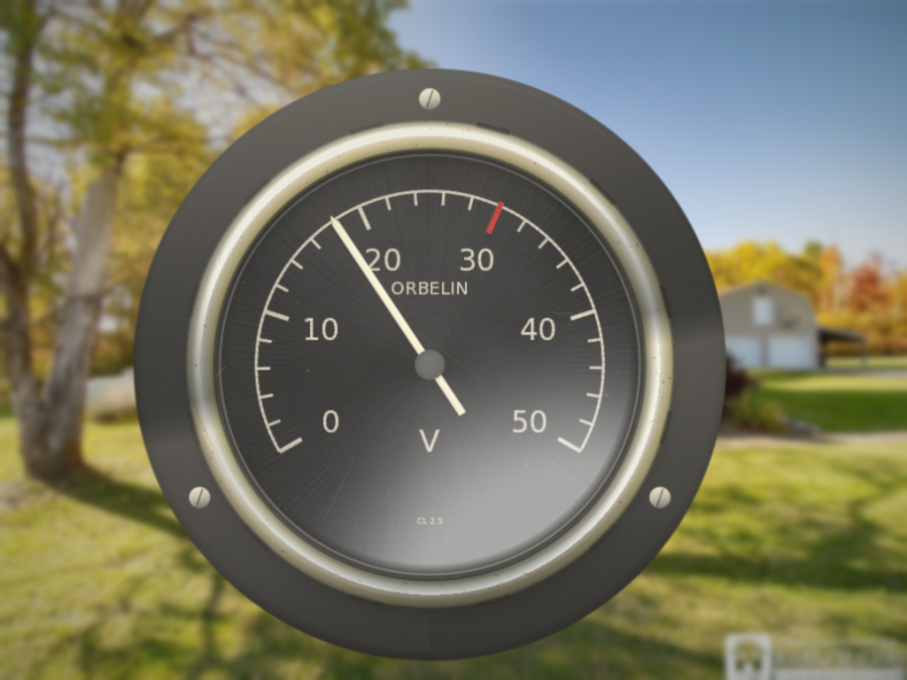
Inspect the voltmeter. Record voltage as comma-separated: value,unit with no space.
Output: 18,V
